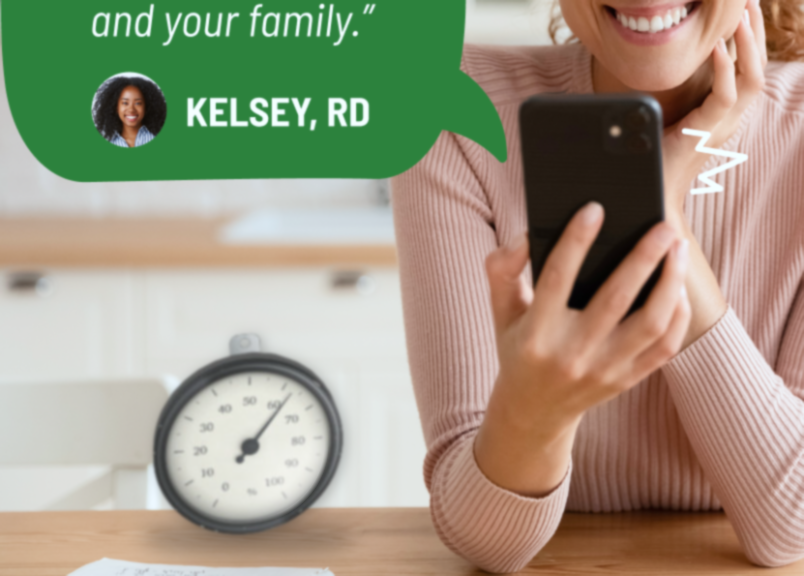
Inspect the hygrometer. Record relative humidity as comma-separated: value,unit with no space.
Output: 62.5,%
